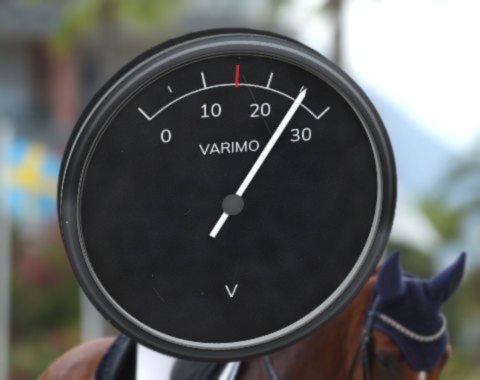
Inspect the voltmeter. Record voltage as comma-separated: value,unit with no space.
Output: 25,V
